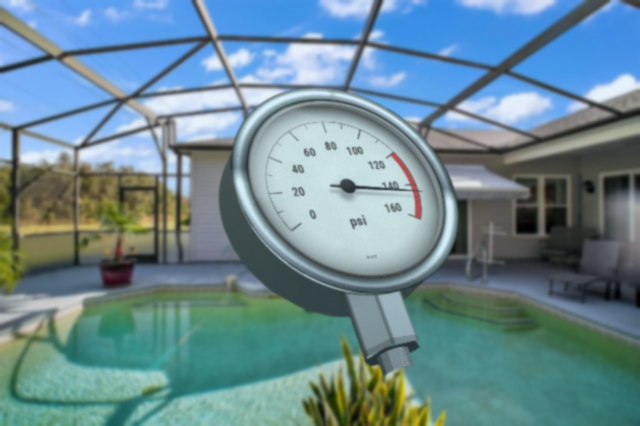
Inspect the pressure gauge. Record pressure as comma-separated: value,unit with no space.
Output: 145,psi
